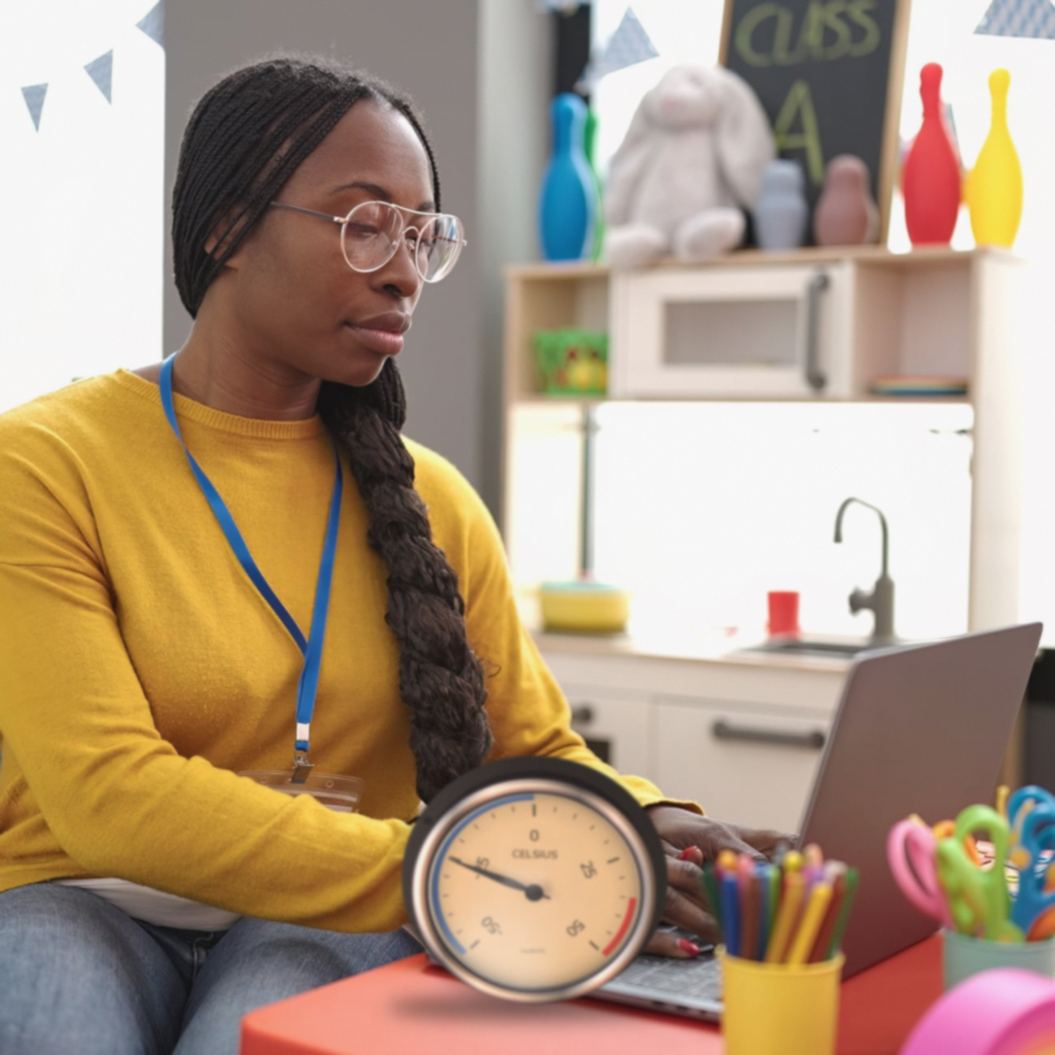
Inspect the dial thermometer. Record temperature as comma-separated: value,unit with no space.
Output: -25,°C
